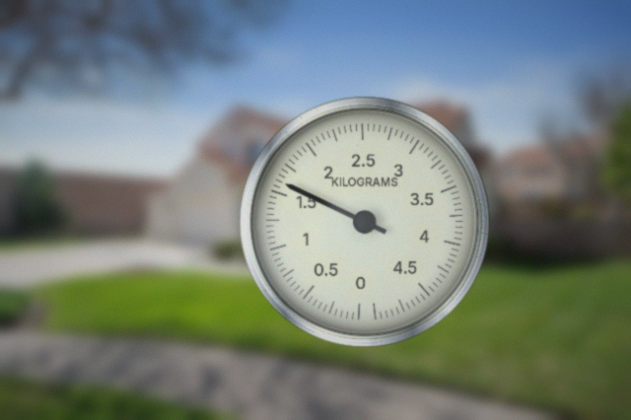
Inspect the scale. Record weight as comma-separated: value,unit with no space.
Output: 1.6,kg
